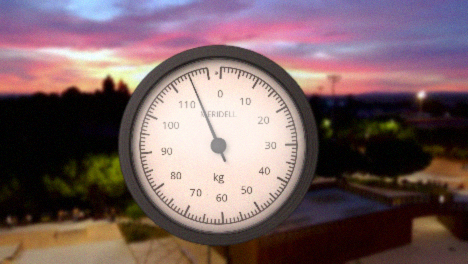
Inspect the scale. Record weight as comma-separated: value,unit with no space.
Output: 115,kg
